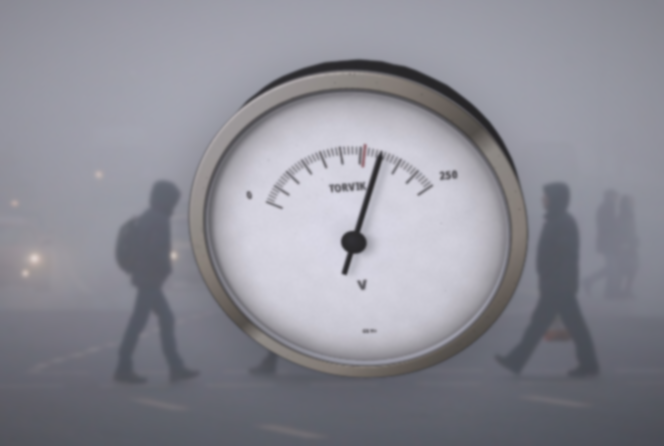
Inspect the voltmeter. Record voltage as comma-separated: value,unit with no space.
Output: 175,V
